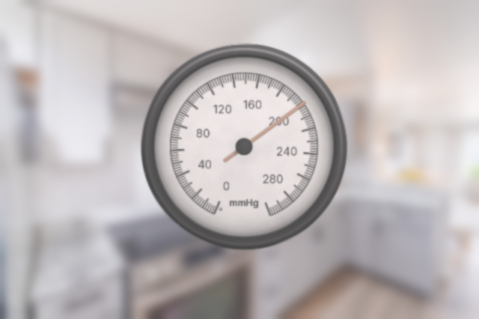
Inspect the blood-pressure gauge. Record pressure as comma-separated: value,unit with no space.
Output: 200,mmHg
